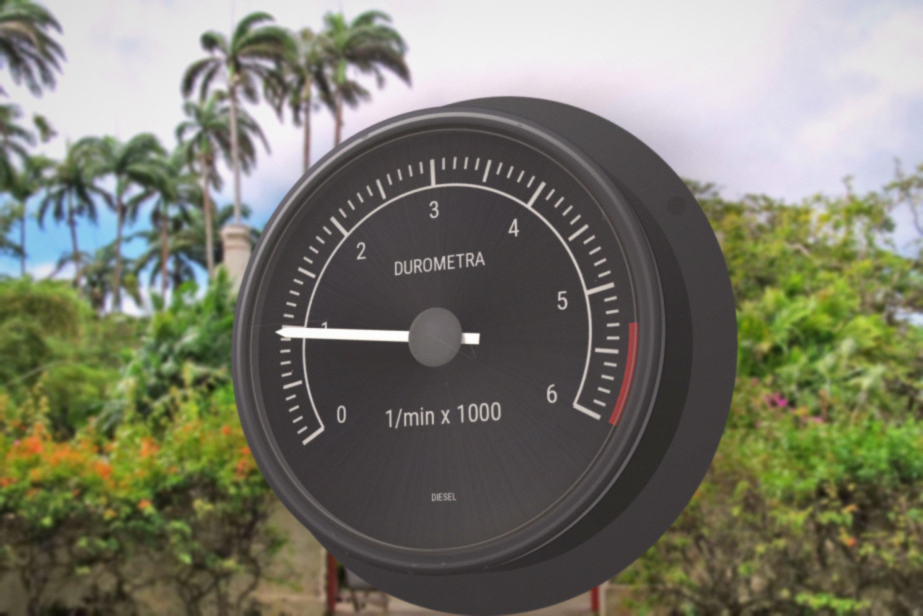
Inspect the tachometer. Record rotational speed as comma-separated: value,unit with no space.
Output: 950,rpm
